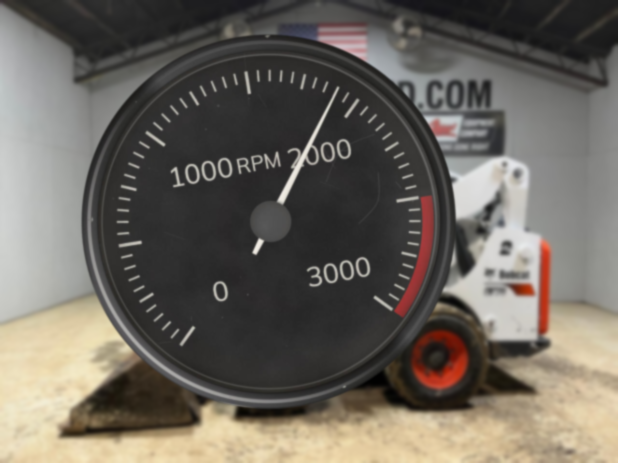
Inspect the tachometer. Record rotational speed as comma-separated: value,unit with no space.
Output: 1900,rpm
